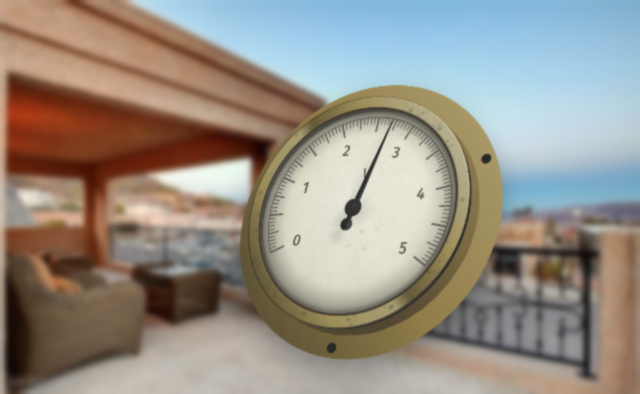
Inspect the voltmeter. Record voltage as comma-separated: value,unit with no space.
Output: 2.75,V
